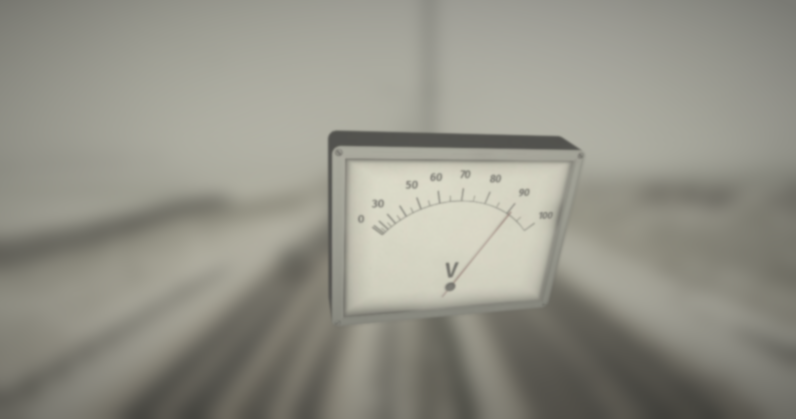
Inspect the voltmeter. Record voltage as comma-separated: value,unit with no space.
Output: 90,V
